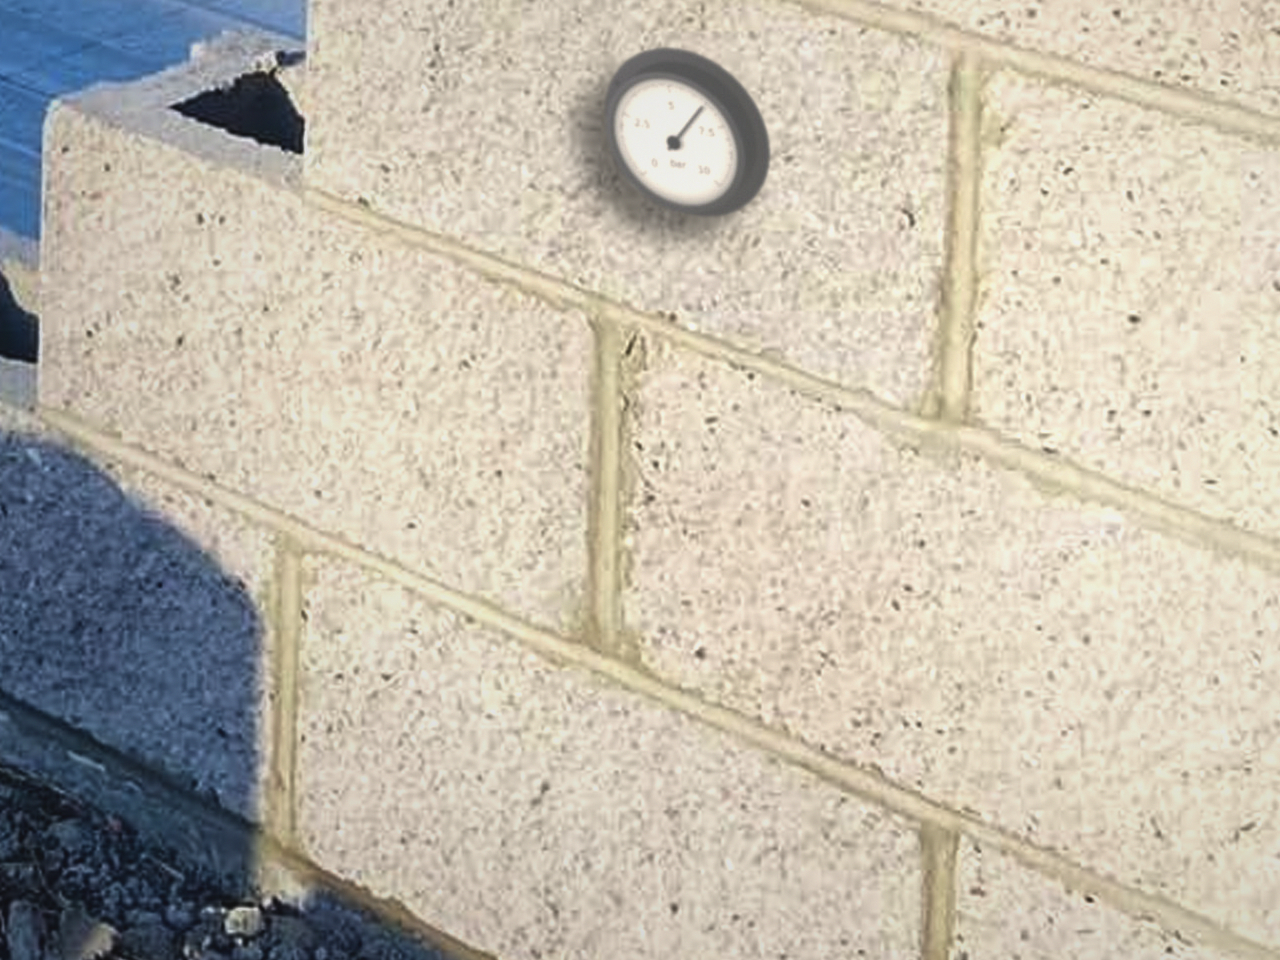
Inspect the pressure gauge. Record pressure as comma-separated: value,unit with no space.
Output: 6.5,bar
